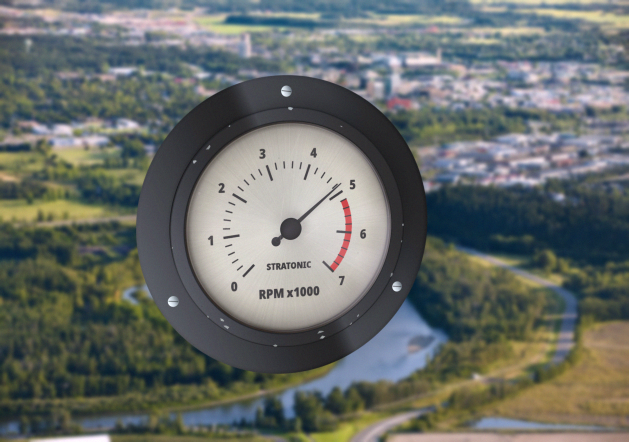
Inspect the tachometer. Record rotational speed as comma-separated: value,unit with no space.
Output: 4800,rpm
